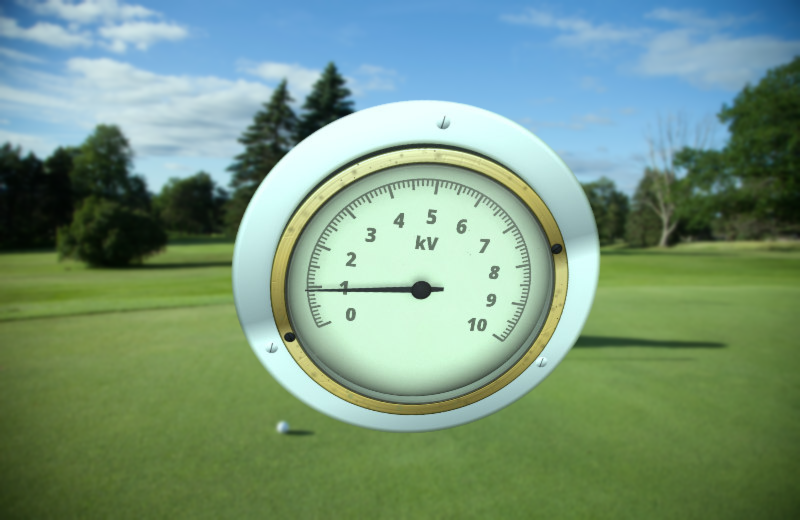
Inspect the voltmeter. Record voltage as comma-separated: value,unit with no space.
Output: 1,kV
